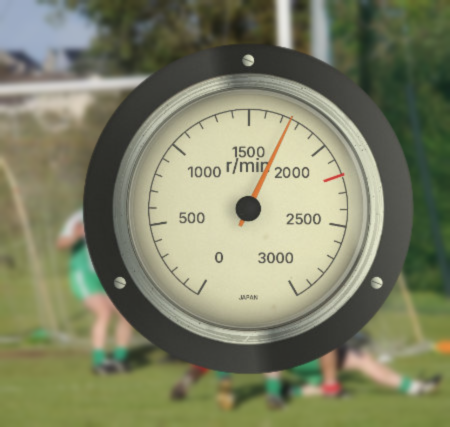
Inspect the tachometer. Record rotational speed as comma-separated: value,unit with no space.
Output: 1750,rpm
